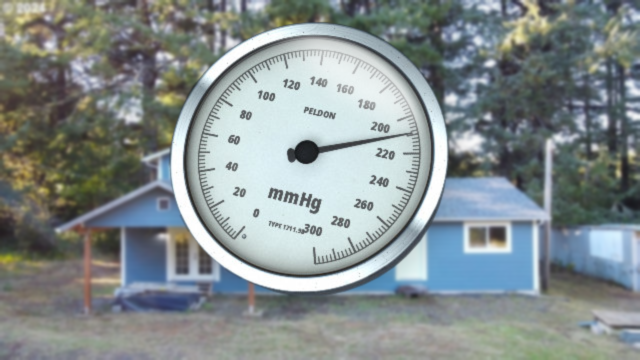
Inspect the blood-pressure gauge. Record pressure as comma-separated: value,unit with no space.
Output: 210,mmHg
